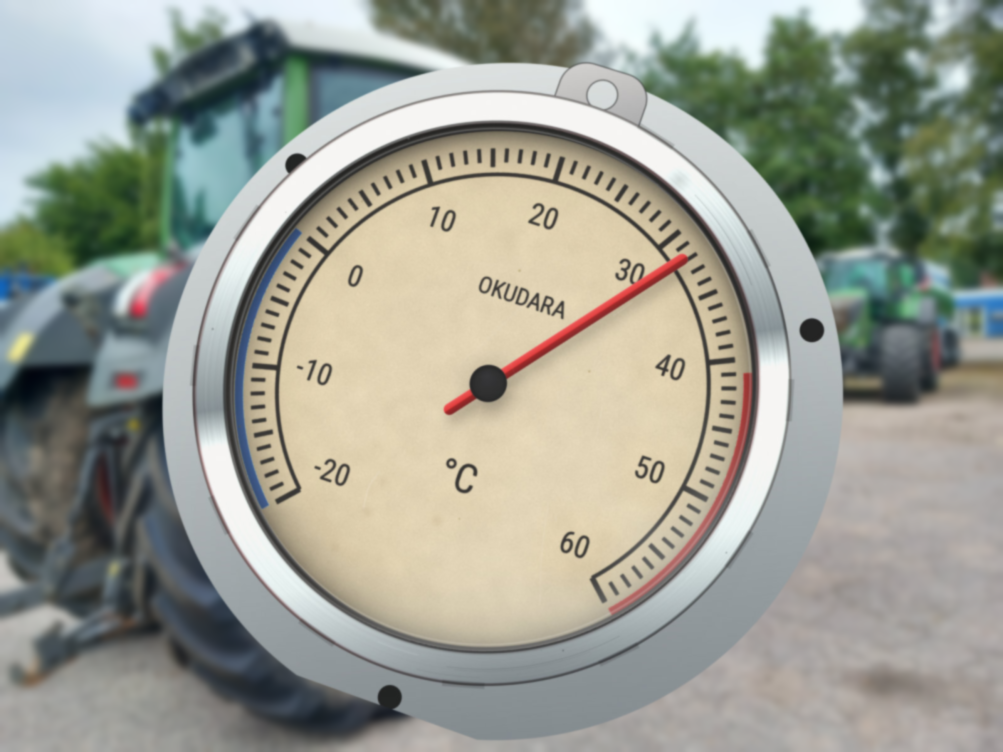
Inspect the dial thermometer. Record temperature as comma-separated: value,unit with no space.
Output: 32,°C
